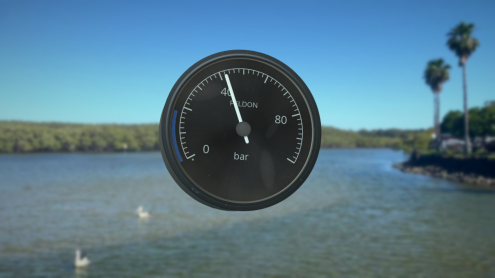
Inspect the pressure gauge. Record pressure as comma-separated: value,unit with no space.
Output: 42,bar
